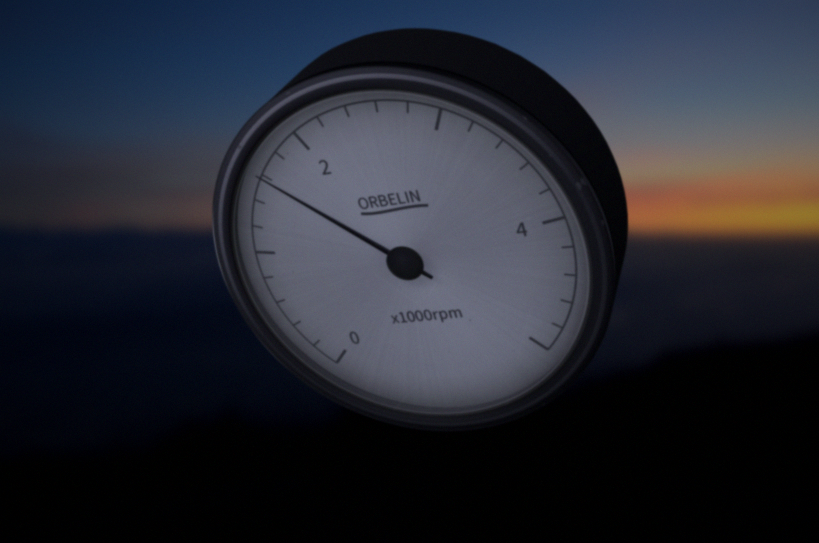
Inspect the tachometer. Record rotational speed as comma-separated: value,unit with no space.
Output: 1600,rpm
